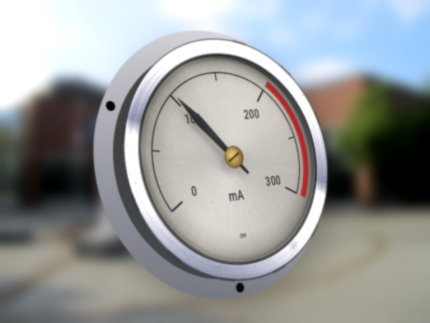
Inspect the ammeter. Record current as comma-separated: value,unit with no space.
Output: 100,mA
